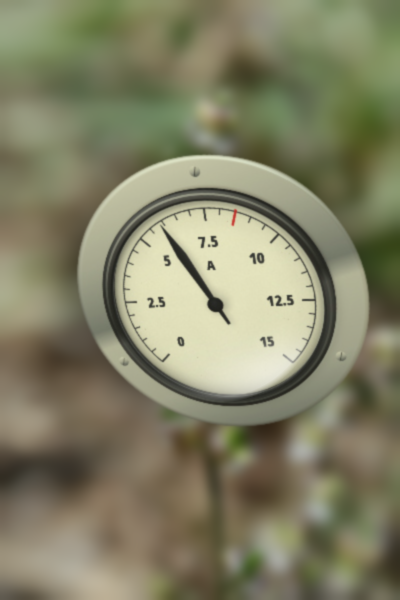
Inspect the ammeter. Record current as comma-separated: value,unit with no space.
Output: 6,A
